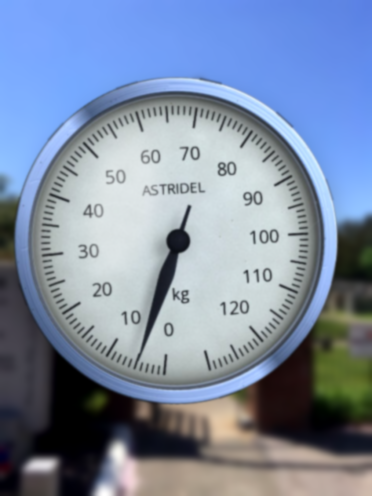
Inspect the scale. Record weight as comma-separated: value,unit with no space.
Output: 5,kg
